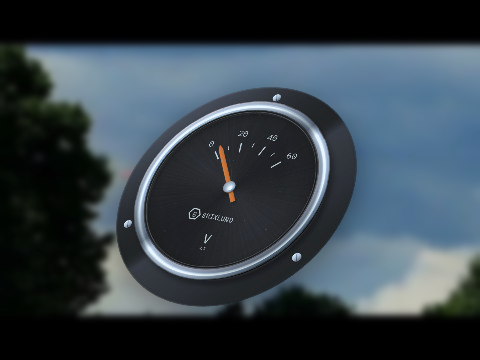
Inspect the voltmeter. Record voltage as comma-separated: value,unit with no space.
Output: 5,V
